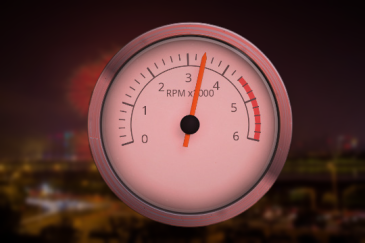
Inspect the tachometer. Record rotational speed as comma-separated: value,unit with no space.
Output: 3400,rpm
